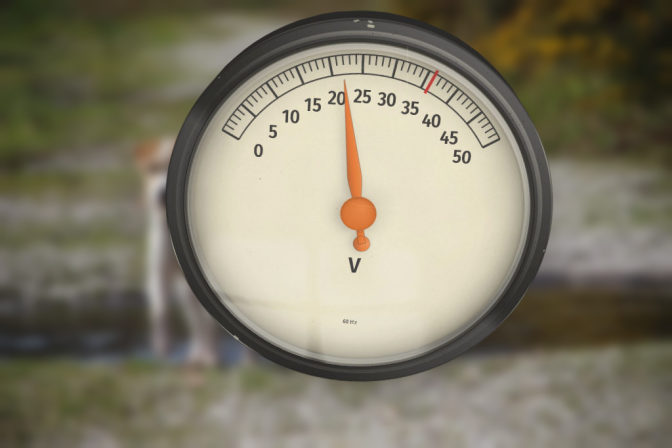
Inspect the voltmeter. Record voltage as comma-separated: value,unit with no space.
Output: 22,V
